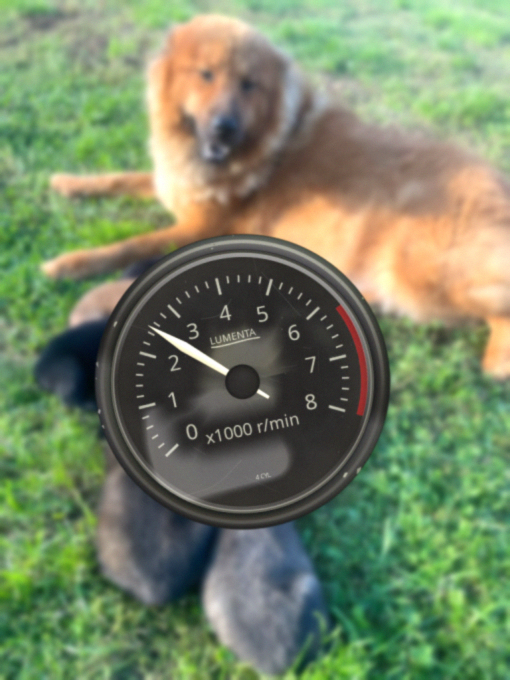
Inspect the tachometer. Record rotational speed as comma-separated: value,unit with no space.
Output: 2500,rpm
